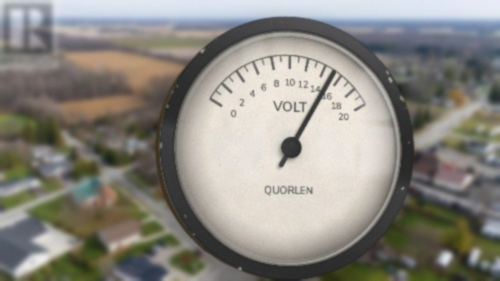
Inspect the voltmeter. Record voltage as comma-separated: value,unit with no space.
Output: 15,V
